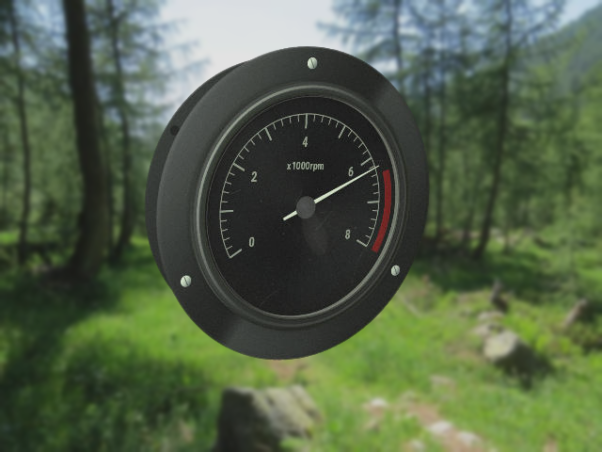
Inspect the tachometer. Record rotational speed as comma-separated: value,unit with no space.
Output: 6200,rpm
